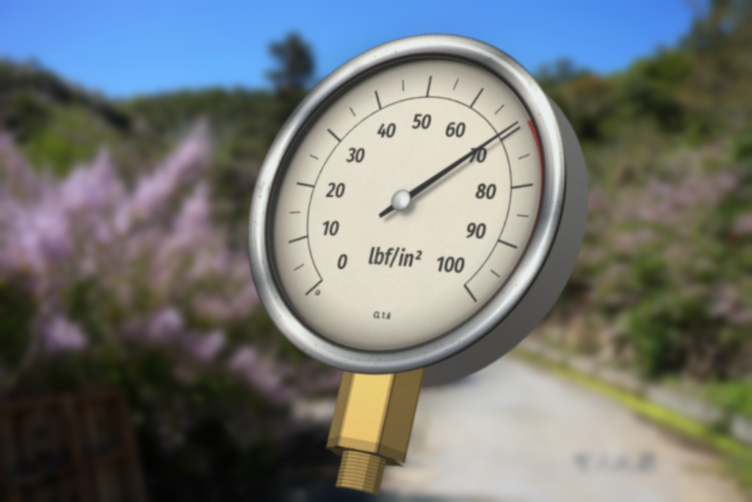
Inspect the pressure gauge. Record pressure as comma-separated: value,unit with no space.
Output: 70,psi
